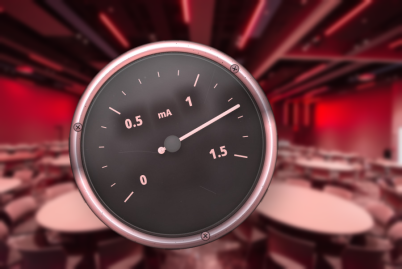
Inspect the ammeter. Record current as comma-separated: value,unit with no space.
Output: 1.25,mA
